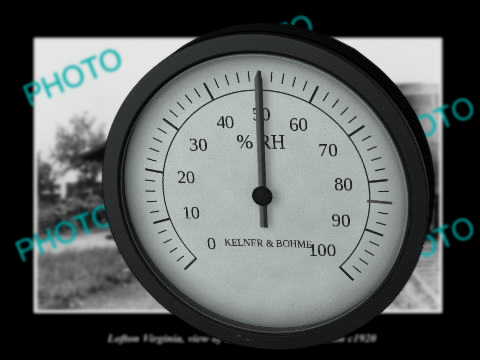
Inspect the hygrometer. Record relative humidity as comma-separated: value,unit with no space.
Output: 50,%
